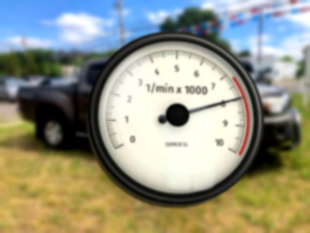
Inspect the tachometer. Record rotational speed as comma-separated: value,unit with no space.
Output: 8000,rpm
